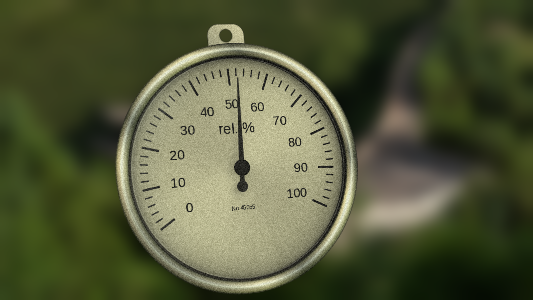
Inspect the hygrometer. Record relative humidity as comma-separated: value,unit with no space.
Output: 52,%
